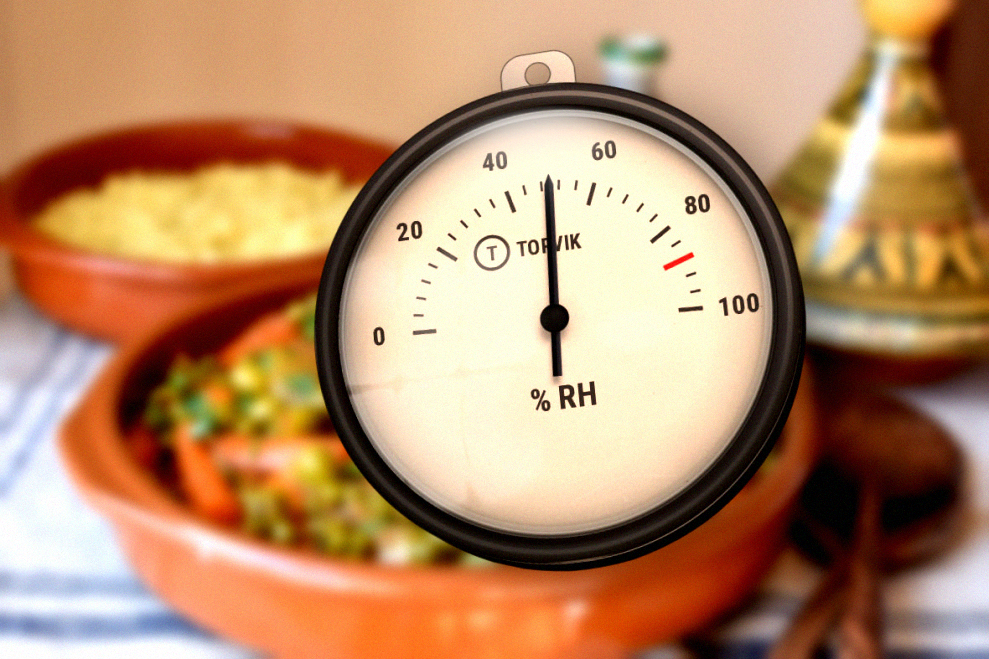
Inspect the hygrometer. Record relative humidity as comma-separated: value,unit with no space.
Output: 50,%
